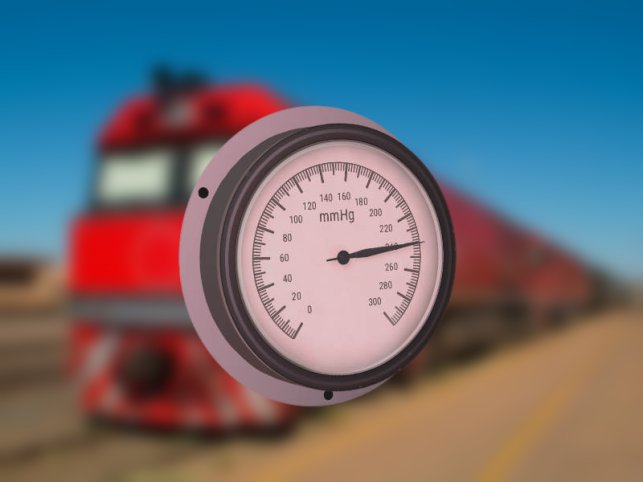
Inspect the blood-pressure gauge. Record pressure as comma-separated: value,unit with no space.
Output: 240,mmHg
